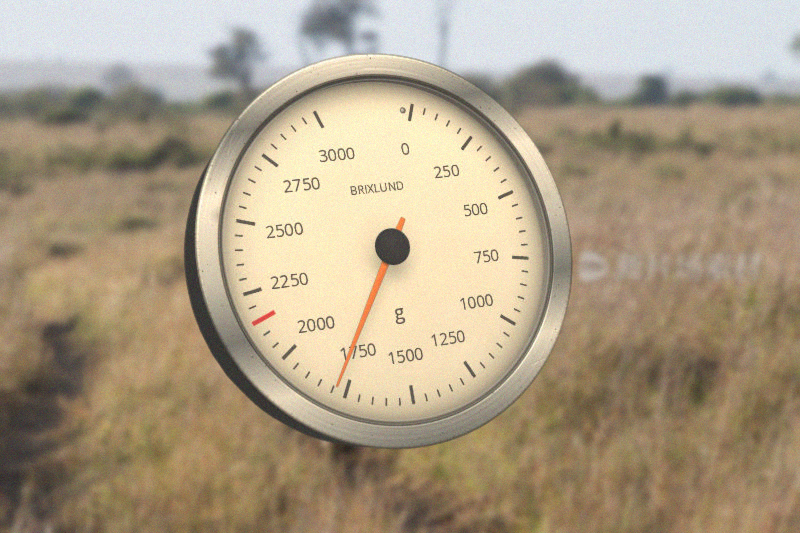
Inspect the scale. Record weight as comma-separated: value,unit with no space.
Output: 1800,g
